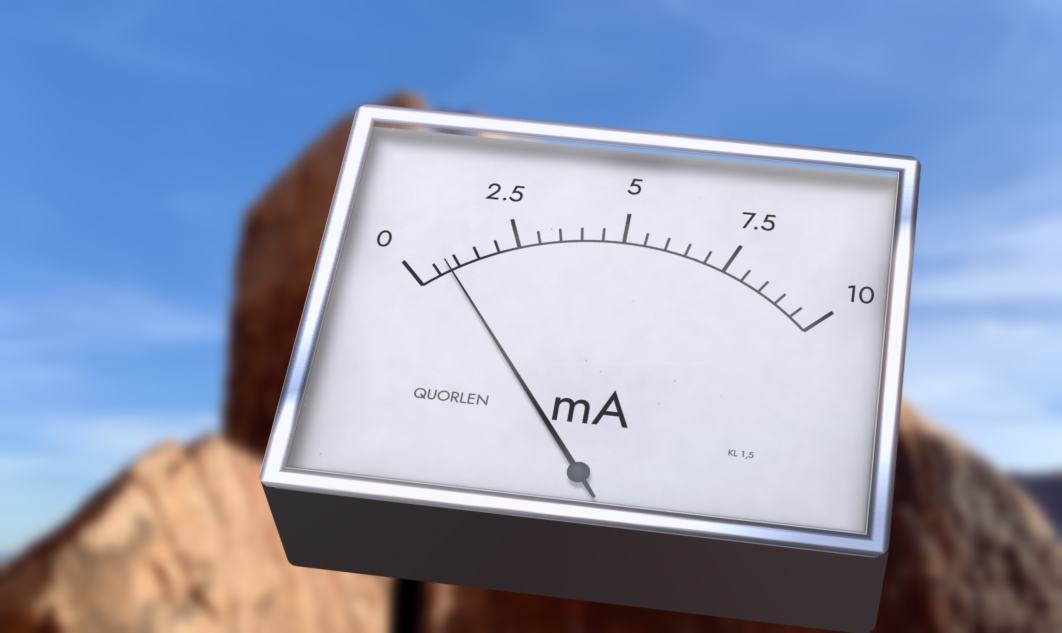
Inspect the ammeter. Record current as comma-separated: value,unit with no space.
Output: 0.75,mA
